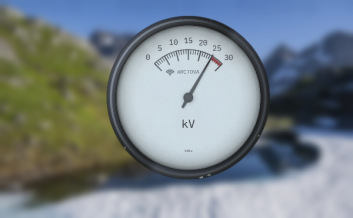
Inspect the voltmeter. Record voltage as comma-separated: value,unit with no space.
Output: 25,kV
